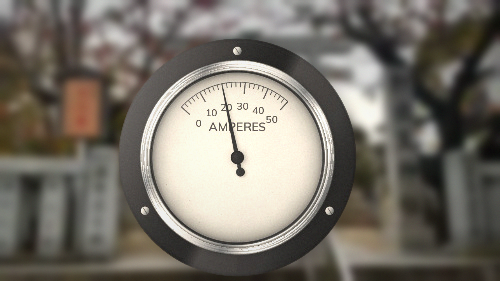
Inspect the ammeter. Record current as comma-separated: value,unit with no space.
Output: 20,A
